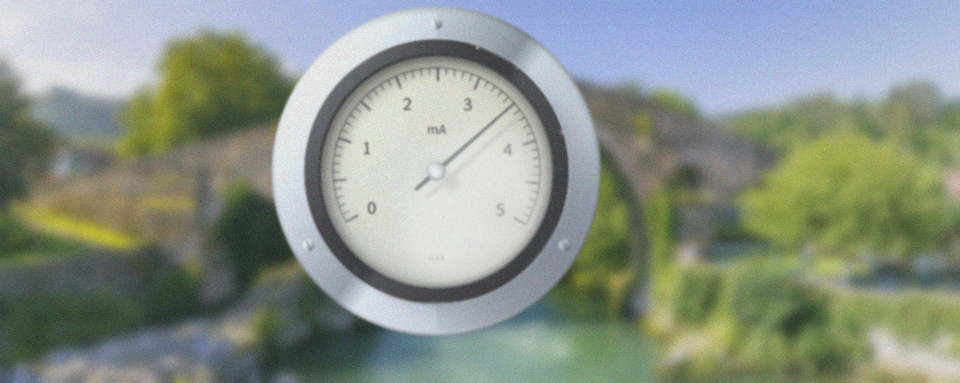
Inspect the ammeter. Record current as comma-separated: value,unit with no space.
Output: 3.5,mA
